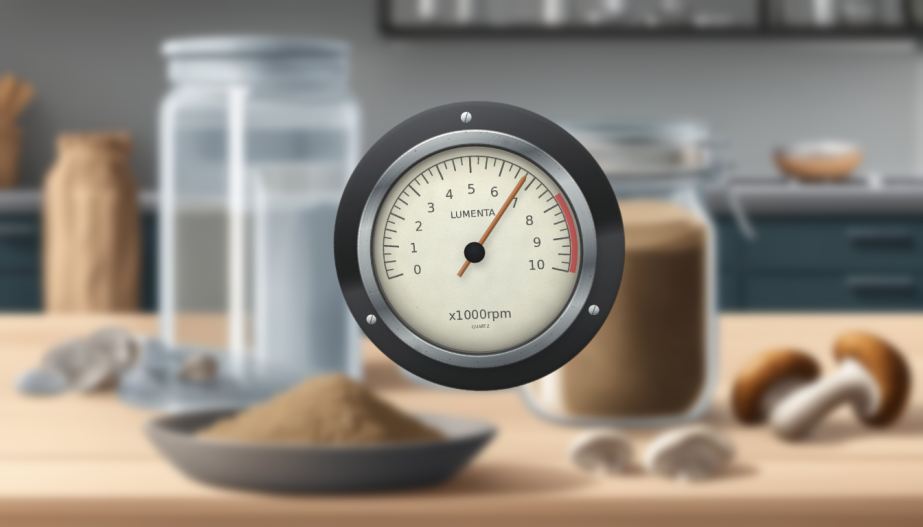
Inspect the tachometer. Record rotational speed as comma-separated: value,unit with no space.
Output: 6750,rpm
